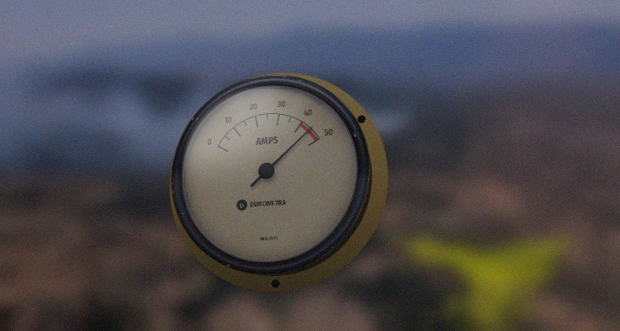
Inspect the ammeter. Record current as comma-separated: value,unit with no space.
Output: 45,A
